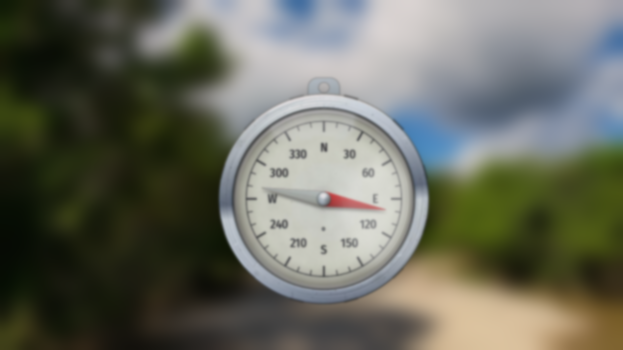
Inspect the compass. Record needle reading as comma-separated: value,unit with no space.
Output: 100,°
